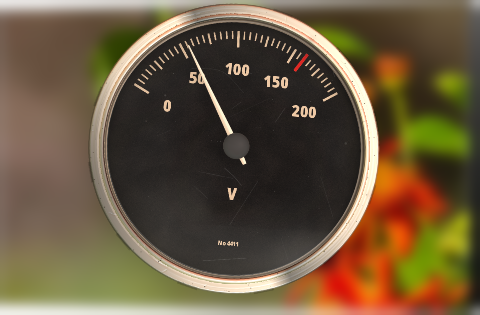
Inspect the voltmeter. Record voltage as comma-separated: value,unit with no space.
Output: 55,V
